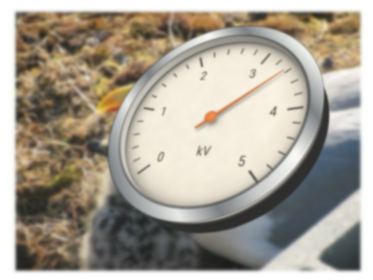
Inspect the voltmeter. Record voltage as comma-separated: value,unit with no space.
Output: 3.4,kV
